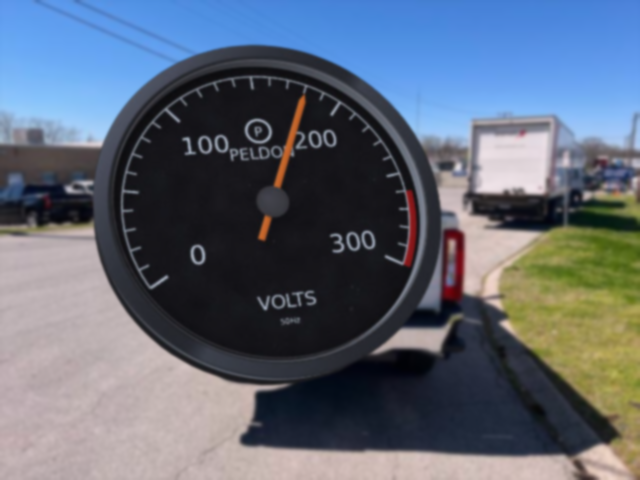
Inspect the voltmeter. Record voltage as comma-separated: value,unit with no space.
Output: 180,V
